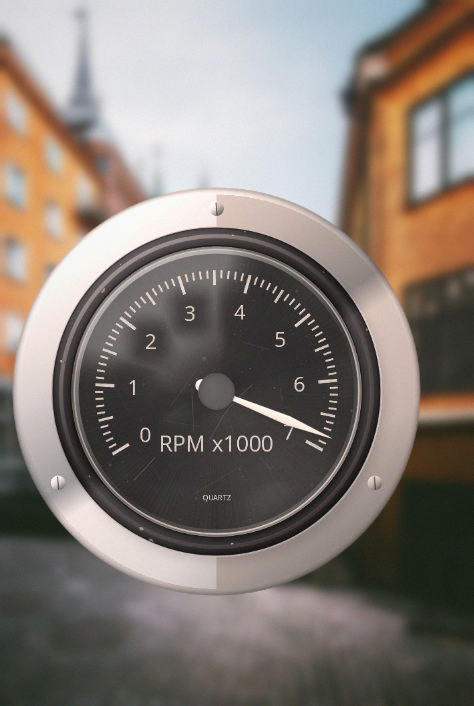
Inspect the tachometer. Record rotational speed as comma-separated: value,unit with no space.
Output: 6800,rpm
